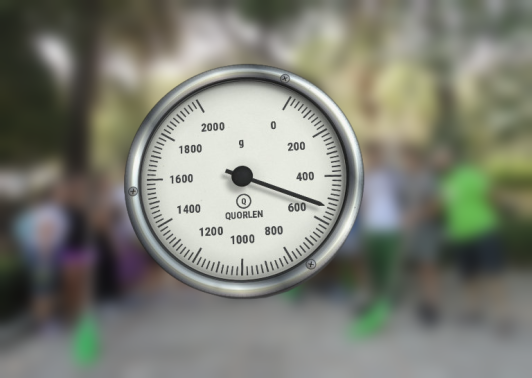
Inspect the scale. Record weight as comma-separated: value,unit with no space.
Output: 540,g
